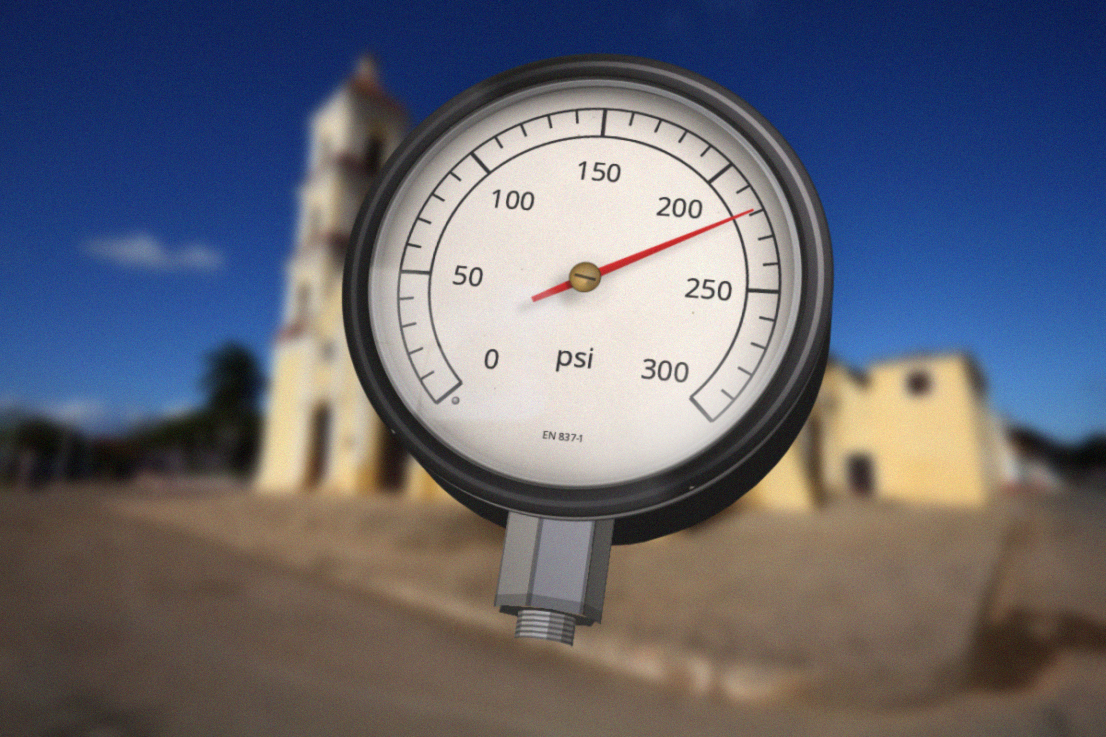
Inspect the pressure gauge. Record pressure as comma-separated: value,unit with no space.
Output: 220,psi
